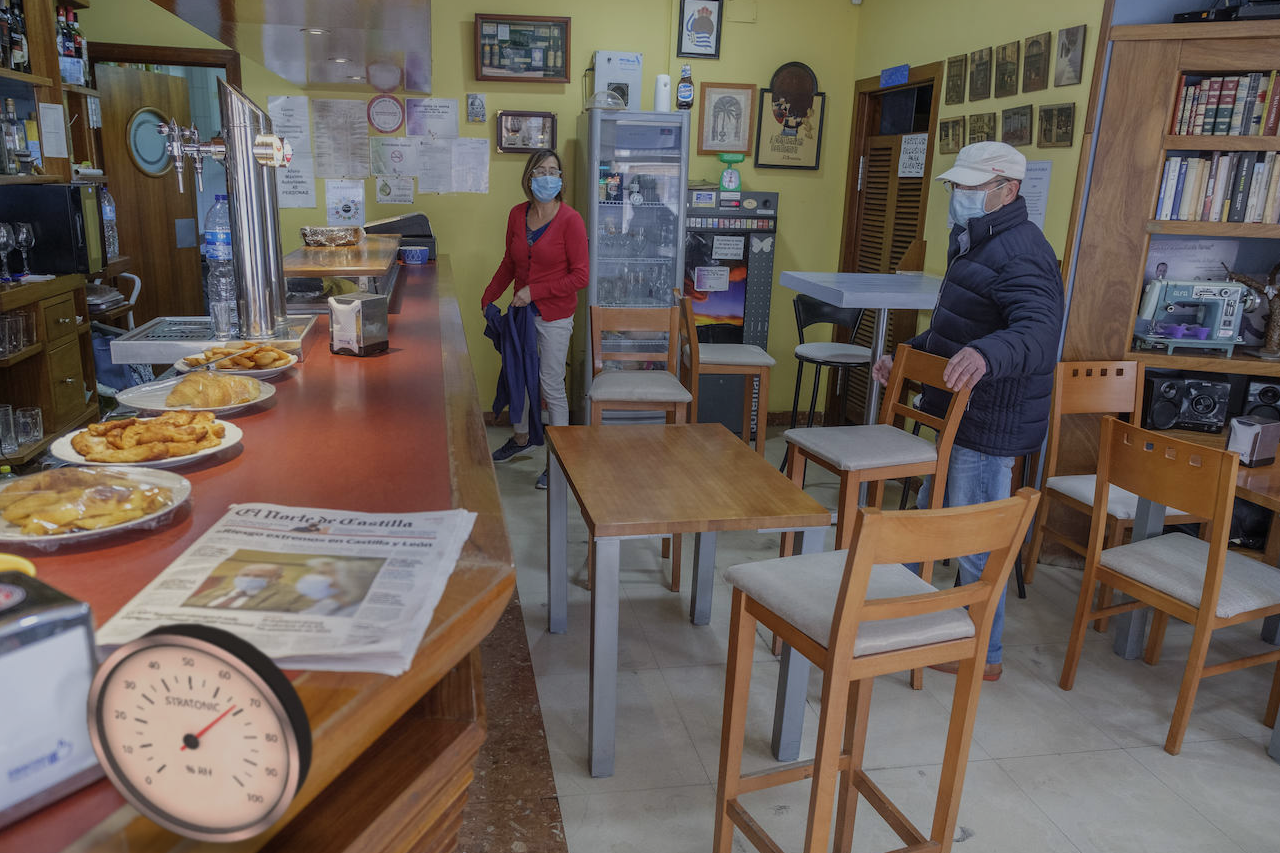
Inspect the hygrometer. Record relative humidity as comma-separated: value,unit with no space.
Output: 67.5,%
